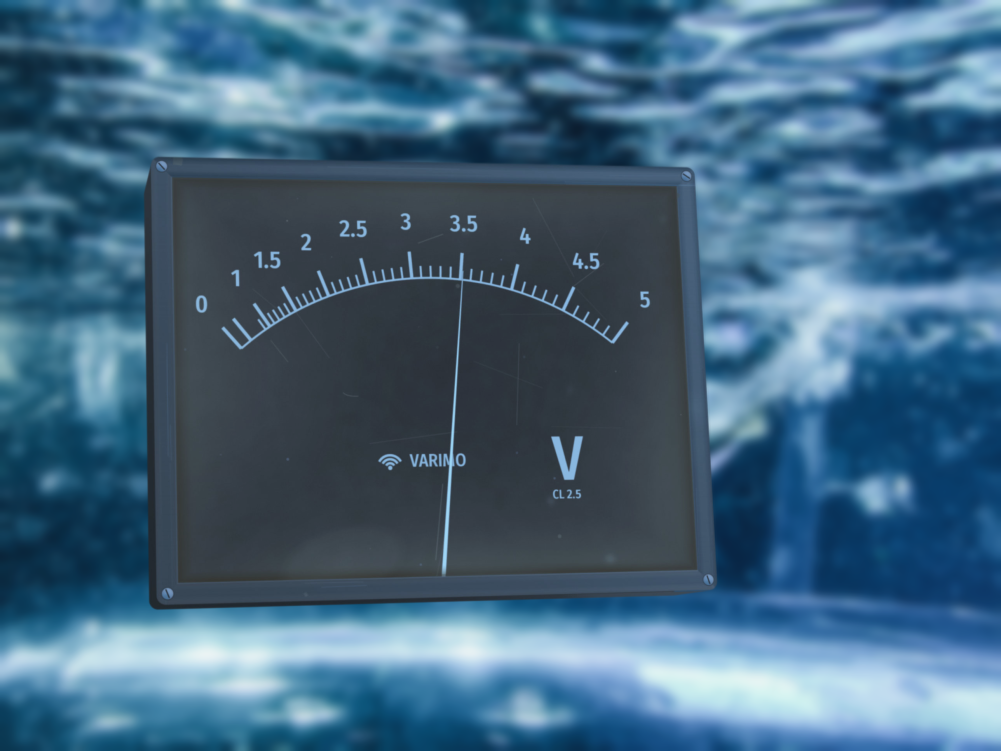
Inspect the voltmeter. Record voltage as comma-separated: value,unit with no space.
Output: 3.5,V
